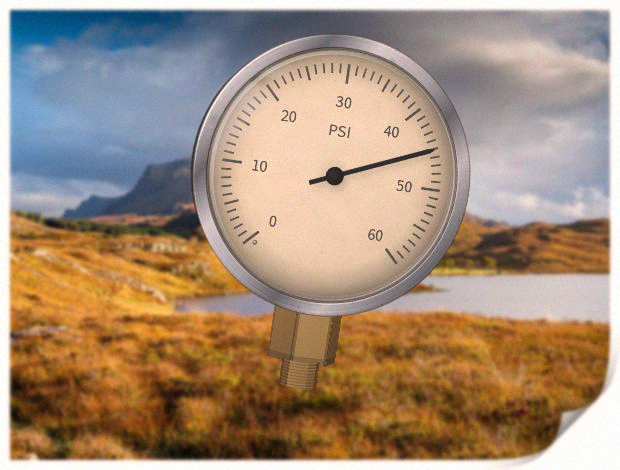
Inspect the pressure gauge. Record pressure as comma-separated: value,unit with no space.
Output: 45,psi
